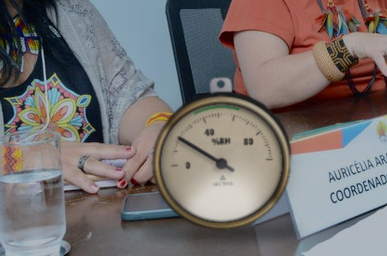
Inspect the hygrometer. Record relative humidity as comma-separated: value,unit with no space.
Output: 20,%
